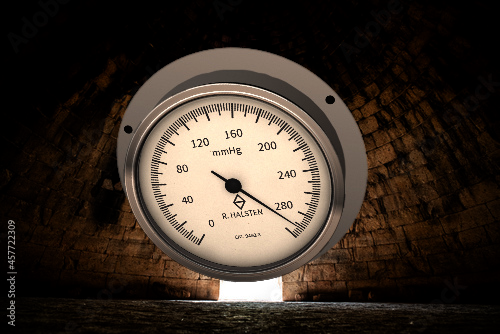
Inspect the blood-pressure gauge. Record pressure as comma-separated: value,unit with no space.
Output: 290,mmHg
